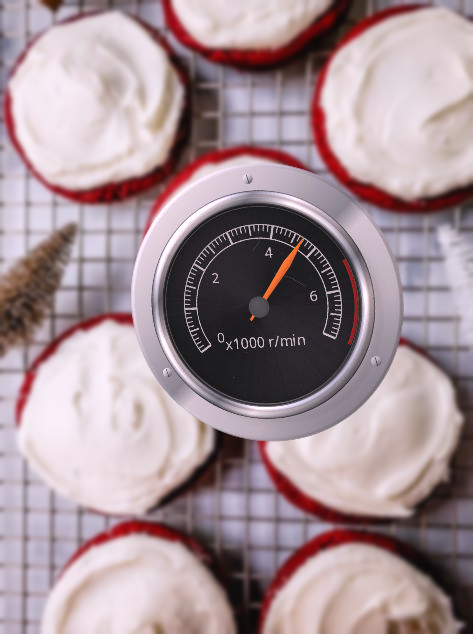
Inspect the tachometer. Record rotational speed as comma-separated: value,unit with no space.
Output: 4700,rpm
